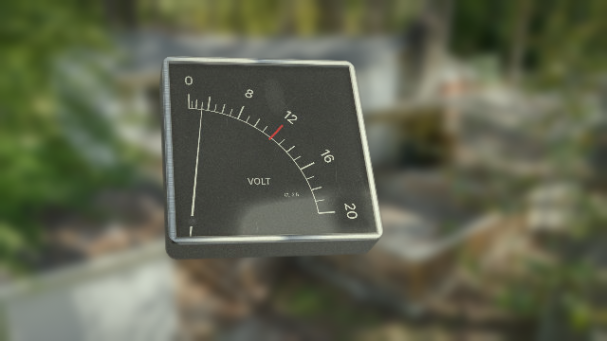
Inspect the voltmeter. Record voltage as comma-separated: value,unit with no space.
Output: 3,V
